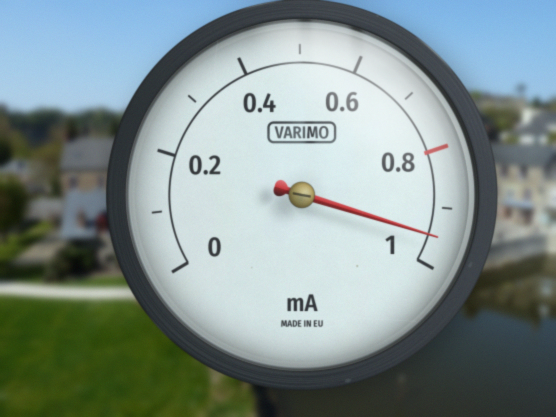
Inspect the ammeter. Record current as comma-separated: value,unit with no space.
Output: 0.95,mA
